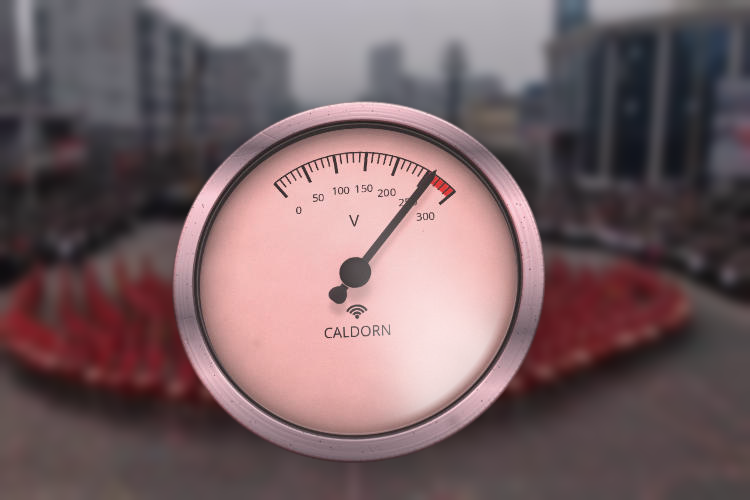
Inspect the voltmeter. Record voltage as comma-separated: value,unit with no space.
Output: 260,V
